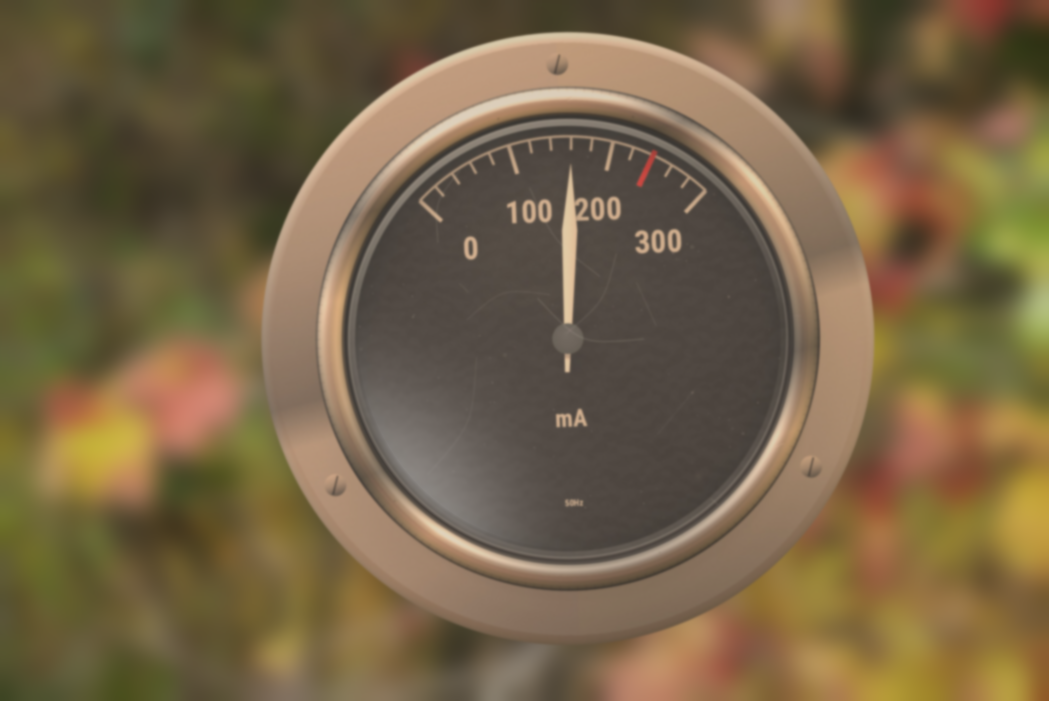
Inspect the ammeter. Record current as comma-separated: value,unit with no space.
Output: 160,mA
